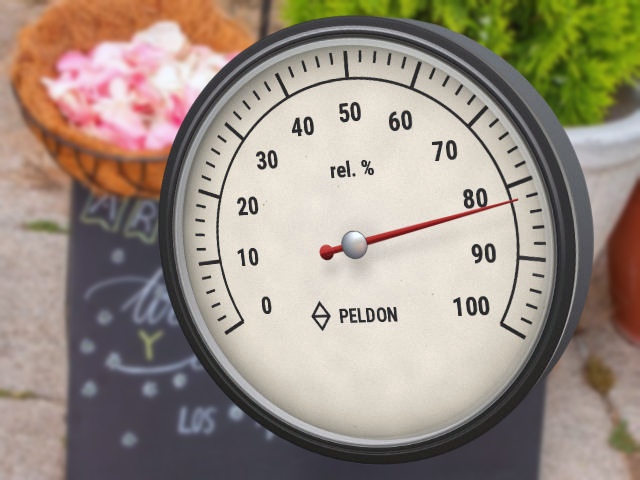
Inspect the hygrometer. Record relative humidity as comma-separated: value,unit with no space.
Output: 82,%
